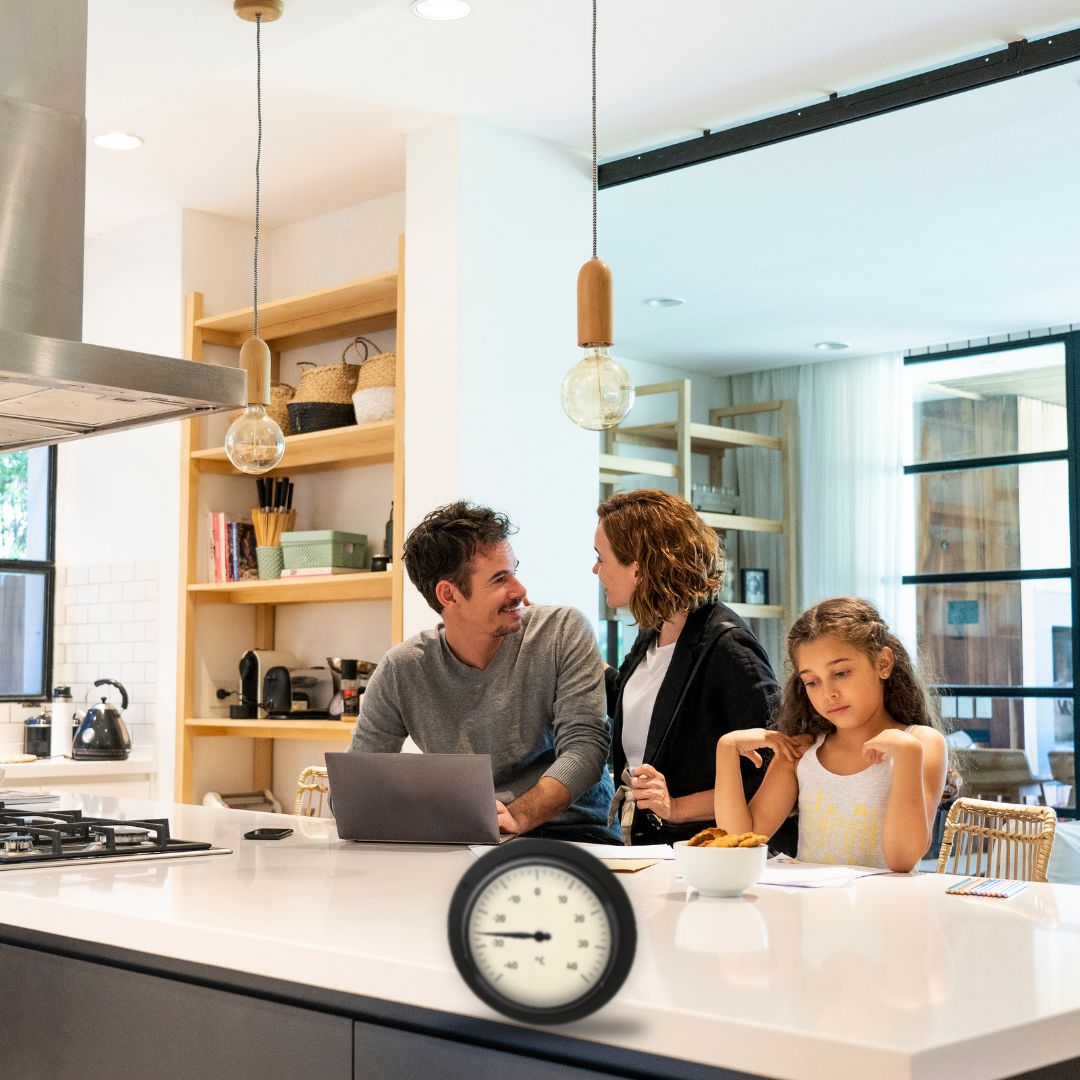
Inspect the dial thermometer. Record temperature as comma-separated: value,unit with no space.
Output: -26,°C
